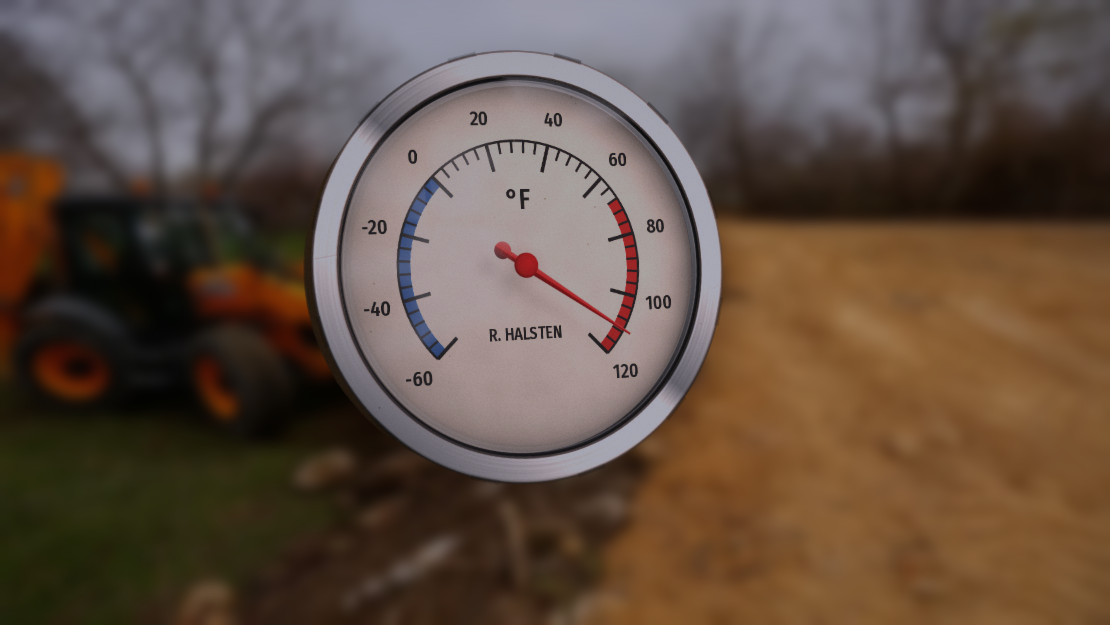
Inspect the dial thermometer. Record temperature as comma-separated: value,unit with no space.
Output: 112,°F
